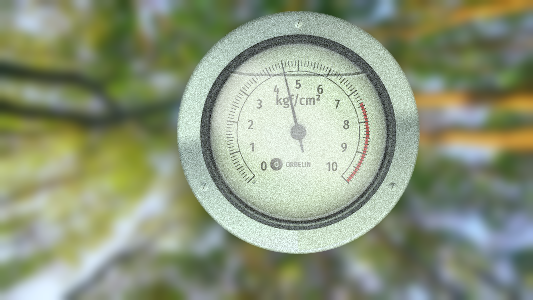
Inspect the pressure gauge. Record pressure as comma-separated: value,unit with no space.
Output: 4.5,kg/cm²
